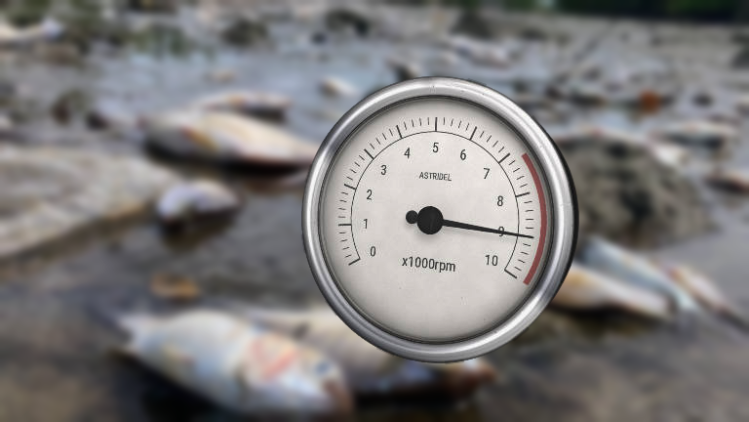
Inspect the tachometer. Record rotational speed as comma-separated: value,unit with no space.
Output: 9000,rpm
